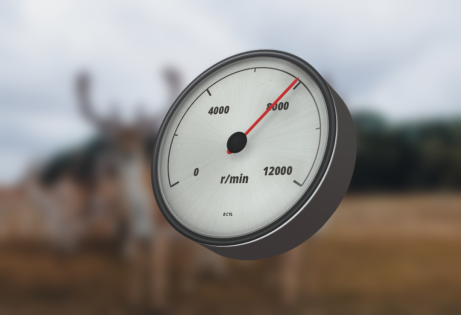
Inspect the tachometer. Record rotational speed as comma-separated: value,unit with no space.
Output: 8000,rpm
